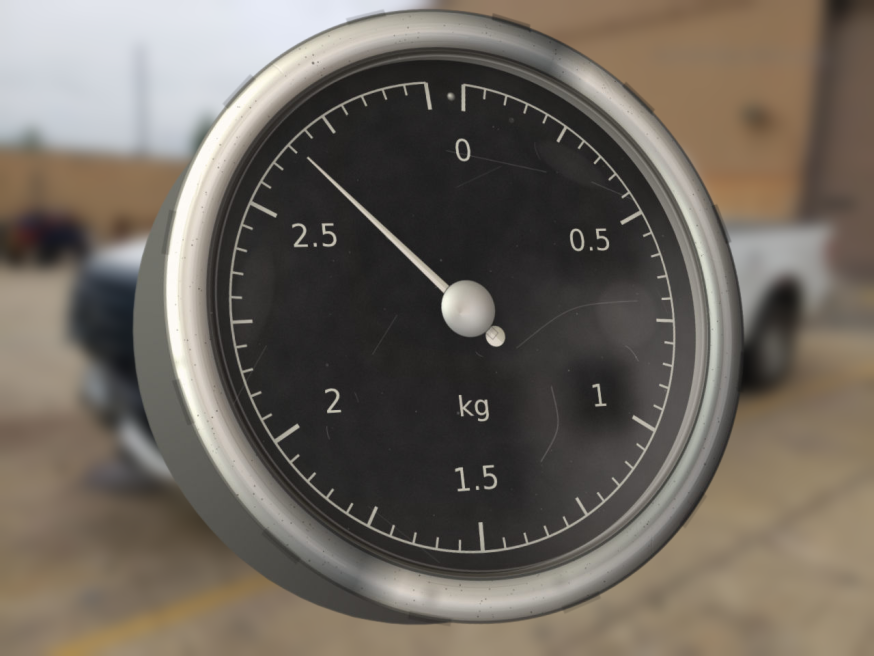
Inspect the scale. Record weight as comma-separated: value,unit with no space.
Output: 2.65,kg
